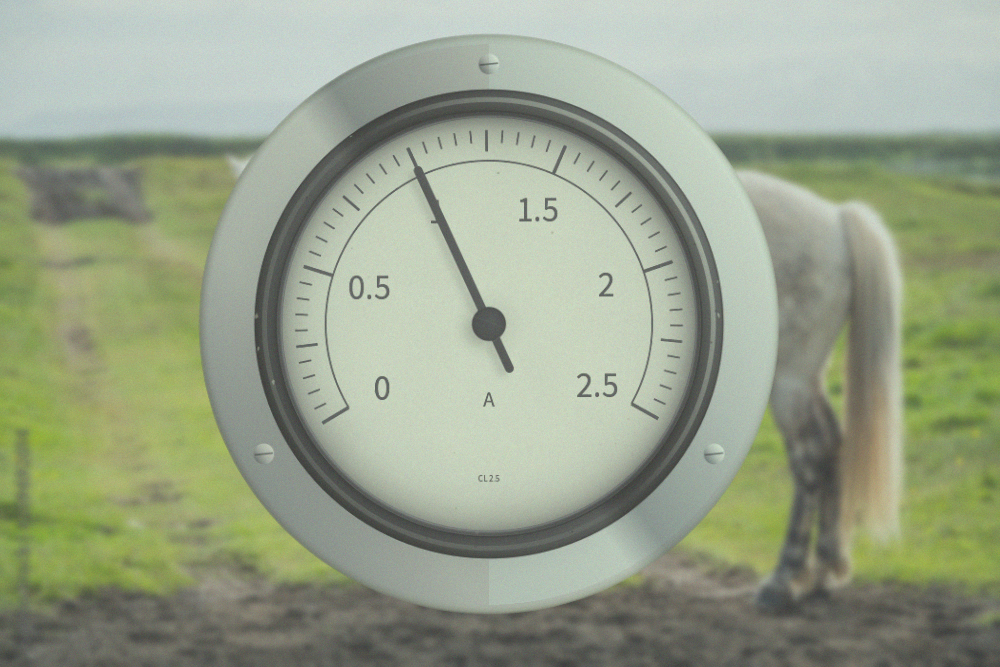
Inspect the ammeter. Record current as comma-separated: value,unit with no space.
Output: 1,A
